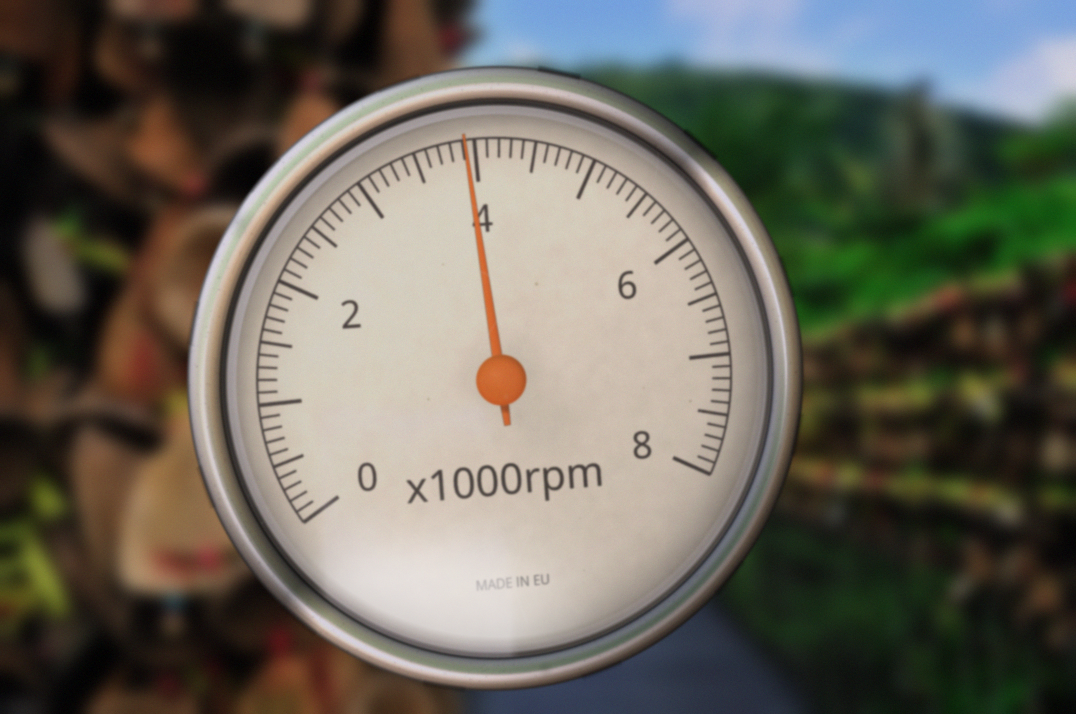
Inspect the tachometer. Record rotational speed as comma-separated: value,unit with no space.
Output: 3900,rpm
